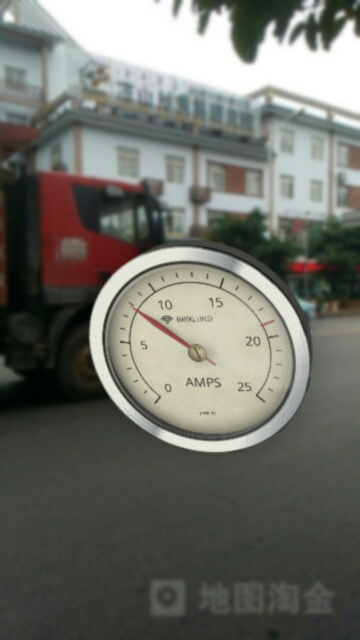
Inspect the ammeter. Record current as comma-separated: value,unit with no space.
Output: 8,A
